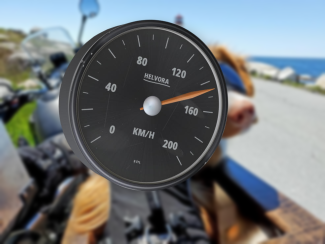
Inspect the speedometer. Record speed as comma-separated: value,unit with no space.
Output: 145,km/h
